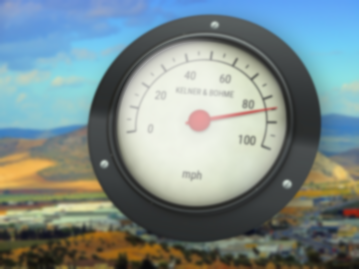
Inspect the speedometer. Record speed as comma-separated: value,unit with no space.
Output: 85,mph
